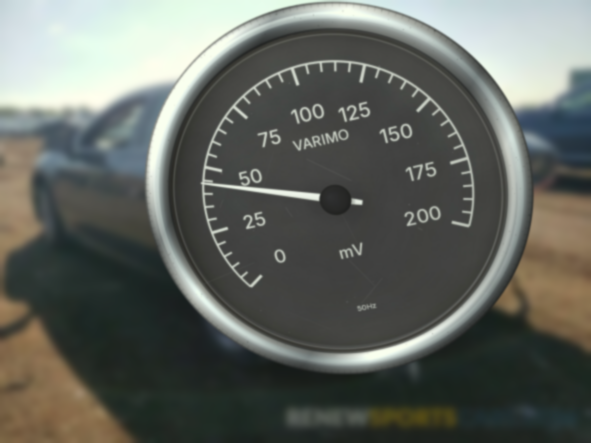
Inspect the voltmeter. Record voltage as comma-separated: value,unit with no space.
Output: 45,mV
